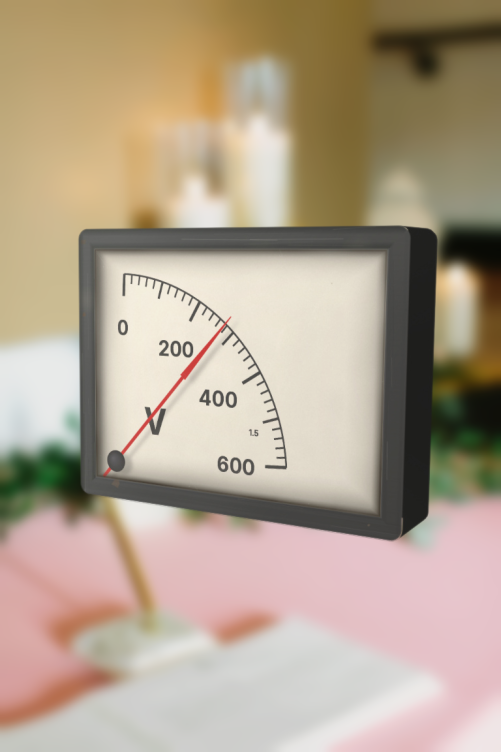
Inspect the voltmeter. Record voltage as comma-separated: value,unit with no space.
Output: 280,V
